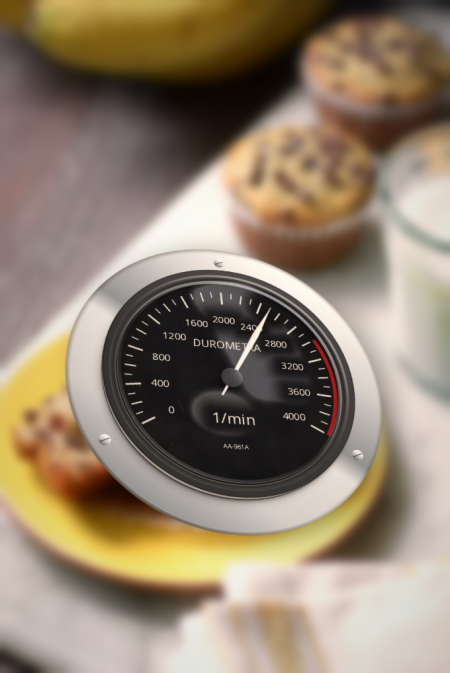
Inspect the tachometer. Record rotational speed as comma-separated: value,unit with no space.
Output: 2500,rpm
